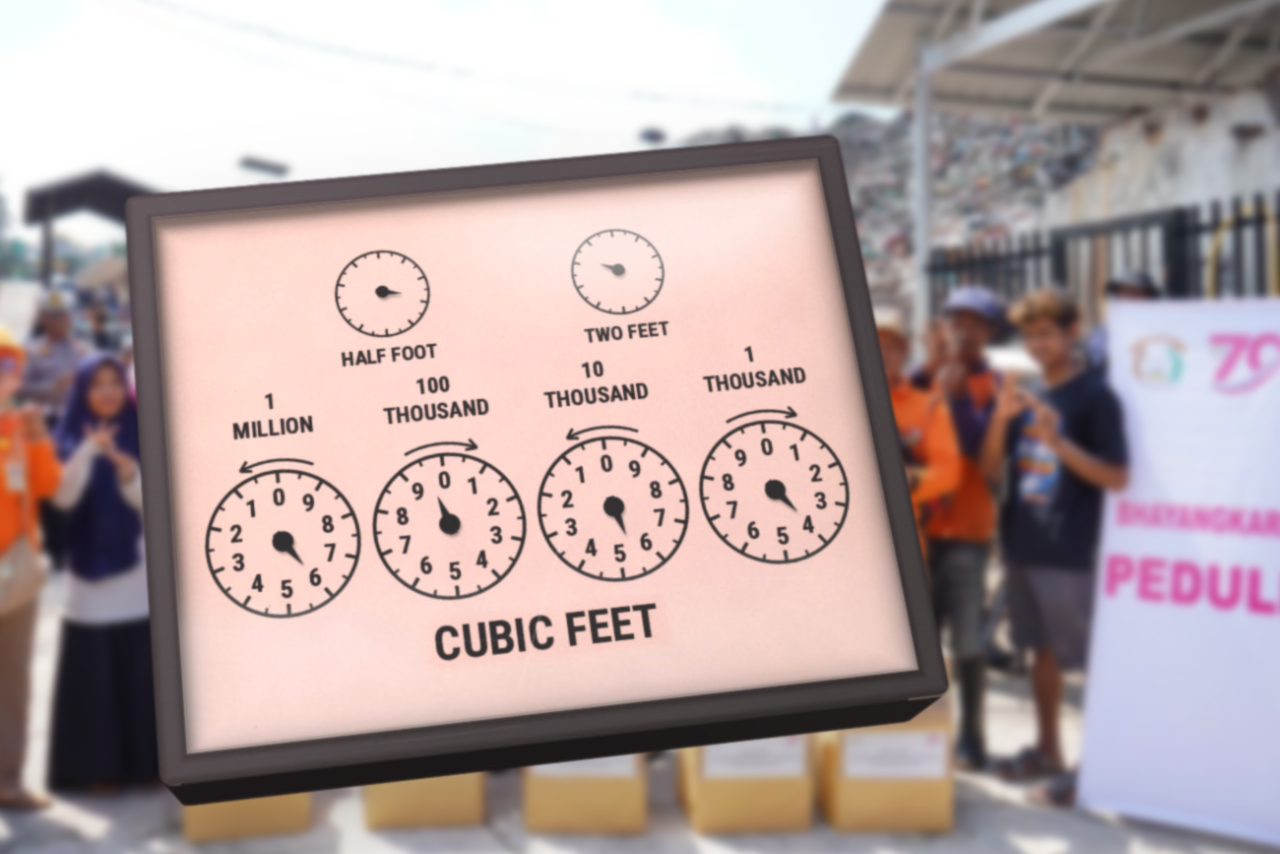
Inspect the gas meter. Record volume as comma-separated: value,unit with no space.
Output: 595400,ft³
